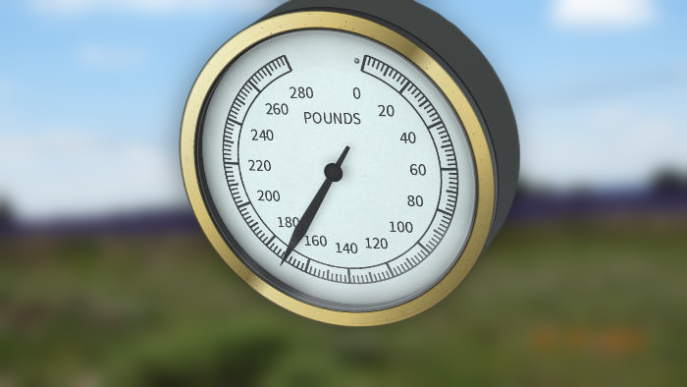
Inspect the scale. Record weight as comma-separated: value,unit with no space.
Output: 170,lb
